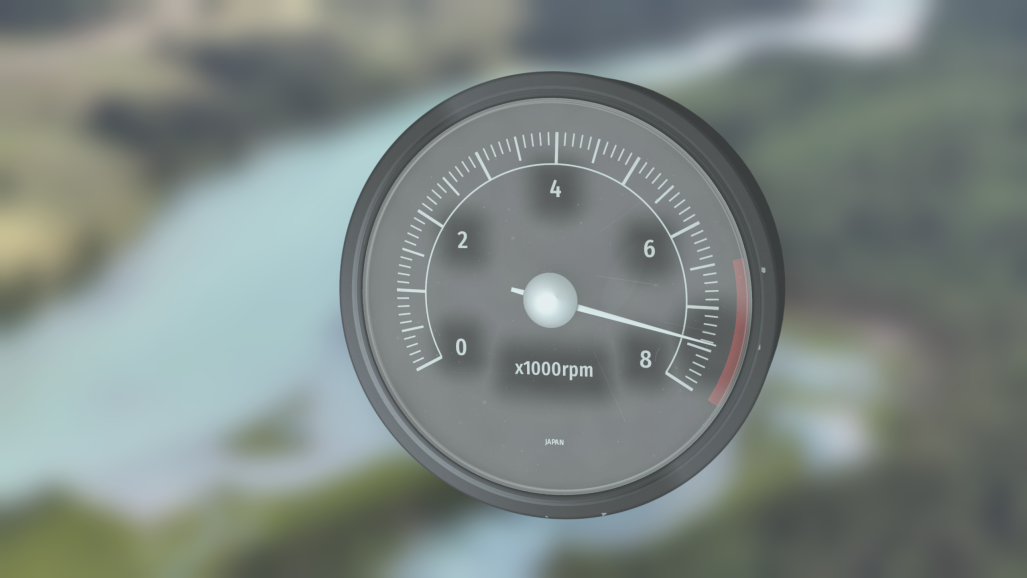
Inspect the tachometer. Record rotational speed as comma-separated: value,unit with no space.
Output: 7400,rpm
